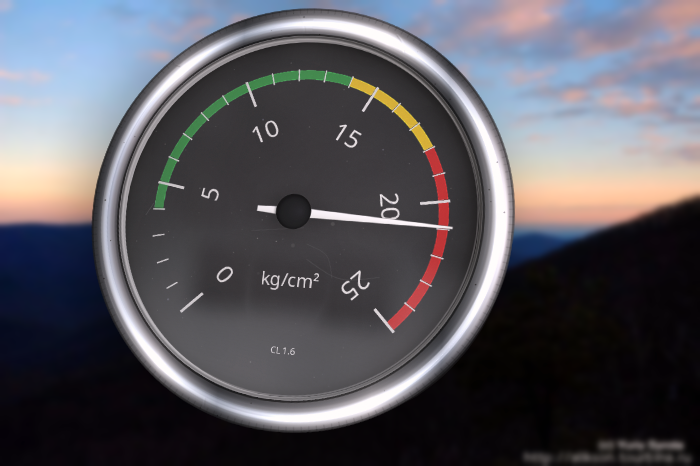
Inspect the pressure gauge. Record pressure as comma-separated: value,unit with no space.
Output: 21,kg/cm²
